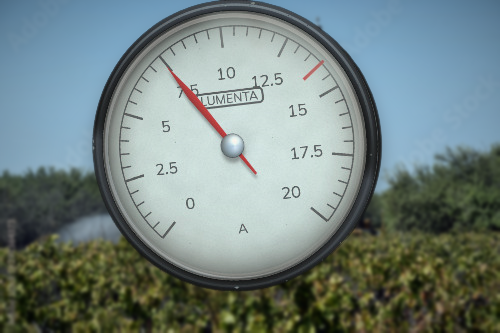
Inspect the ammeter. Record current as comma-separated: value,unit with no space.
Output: 7.5,A
